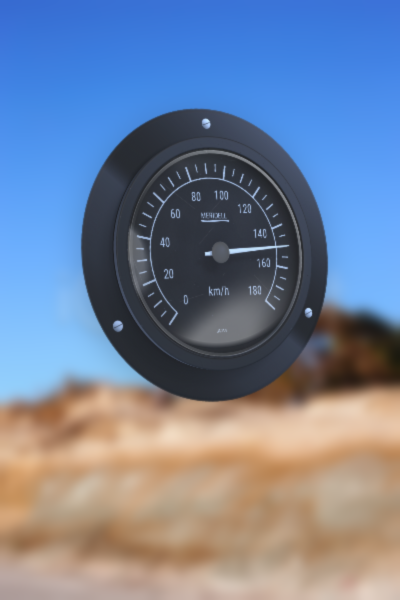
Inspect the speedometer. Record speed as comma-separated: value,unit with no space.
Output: 150,km/h
